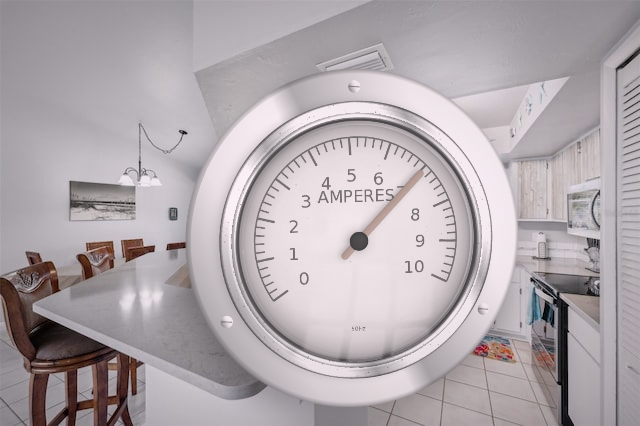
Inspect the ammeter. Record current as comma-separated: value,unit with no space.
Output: 7,A
